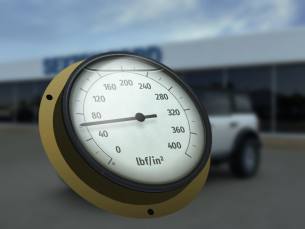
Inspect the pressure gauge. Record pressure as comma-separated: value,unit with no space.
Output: 60,psi
